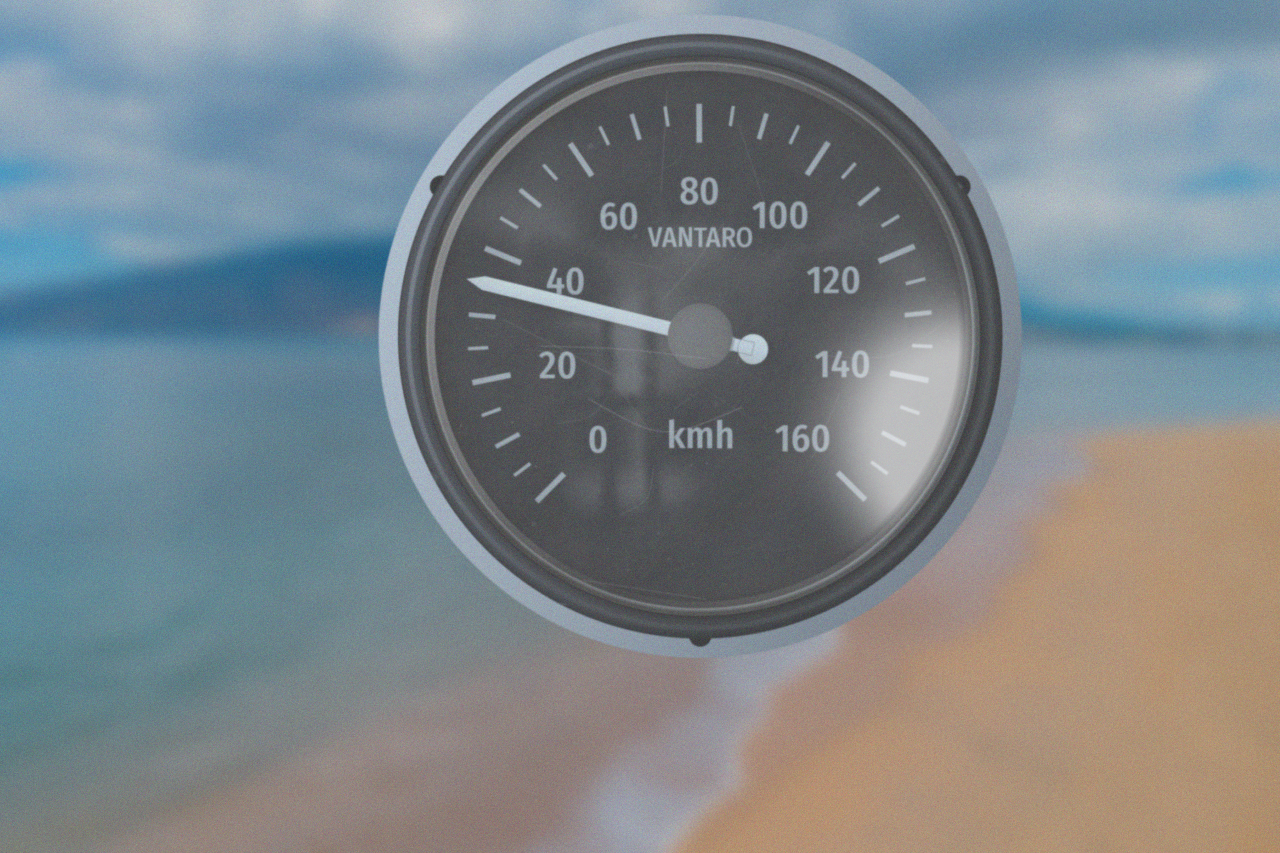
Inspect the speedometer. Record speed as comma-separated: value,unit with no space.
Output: 35,km/h
